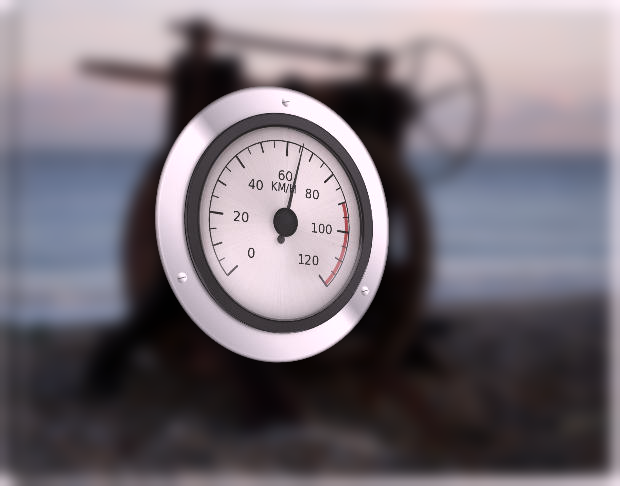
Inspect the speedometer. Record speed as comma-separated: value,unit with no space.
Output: 65,km/h
